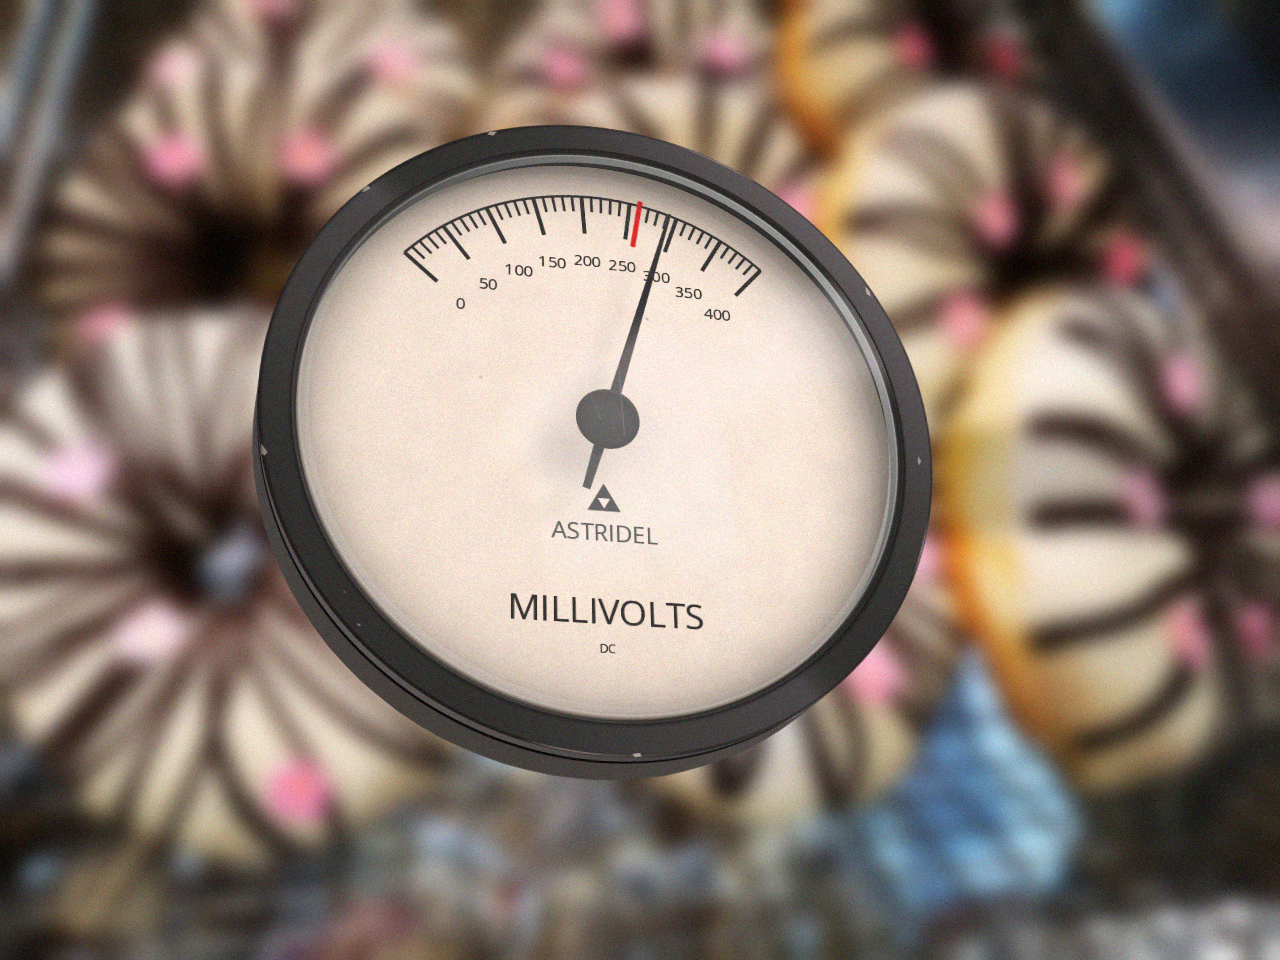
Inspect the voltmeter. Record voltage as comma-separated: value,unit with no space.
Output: 290,mV
